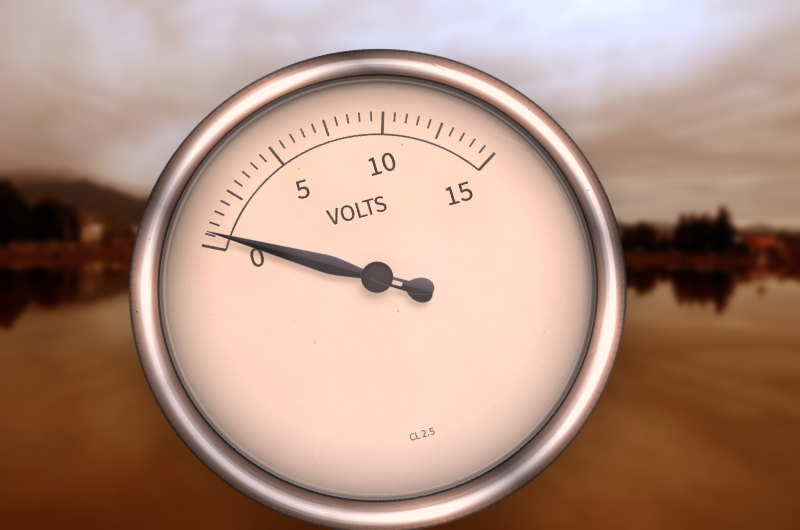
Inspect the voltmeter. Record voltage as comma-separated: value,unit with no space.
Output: 0.5,V
